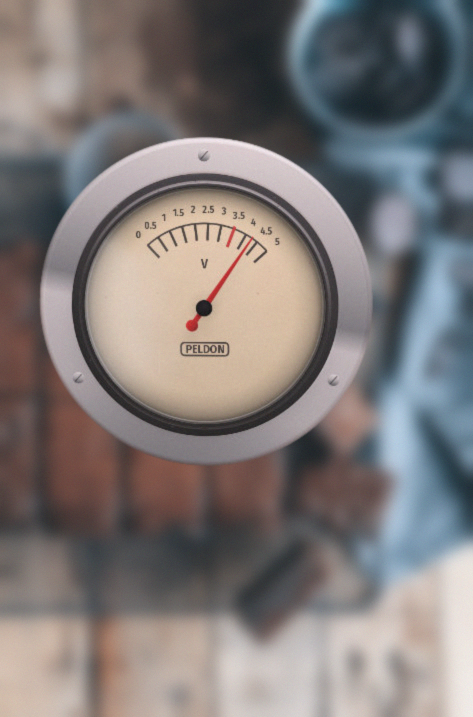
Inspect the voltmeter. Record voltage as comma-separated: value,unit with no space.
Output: 4.25,V
